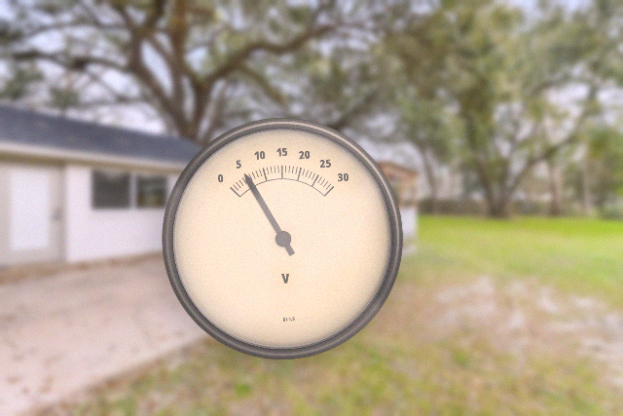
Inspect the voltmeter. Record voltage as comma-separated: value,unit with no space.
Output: 5,V
